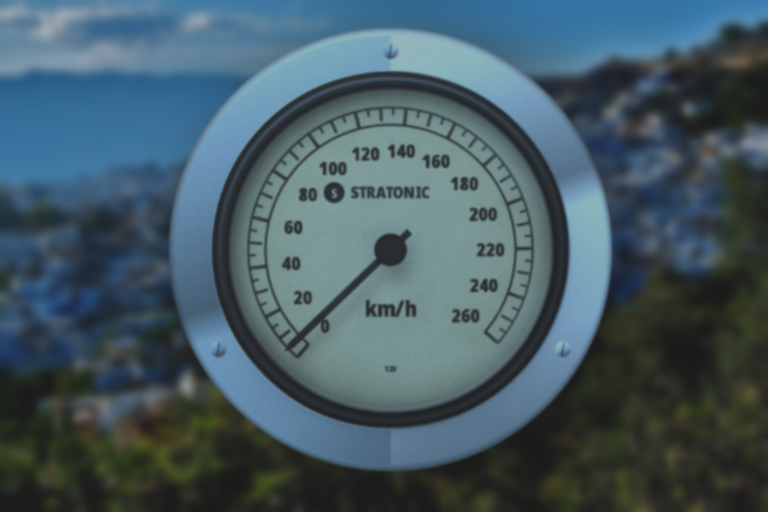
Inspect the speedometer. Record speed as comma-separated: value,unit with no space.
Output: 5,km/h
